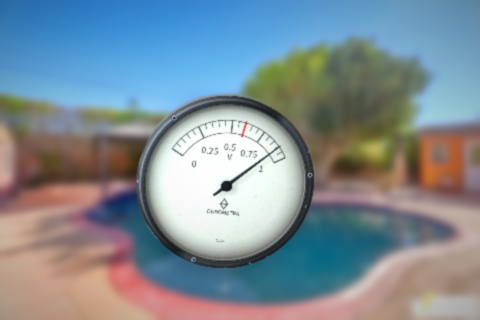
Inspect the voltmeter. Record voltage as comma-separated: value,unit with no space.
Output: 0.9,V
